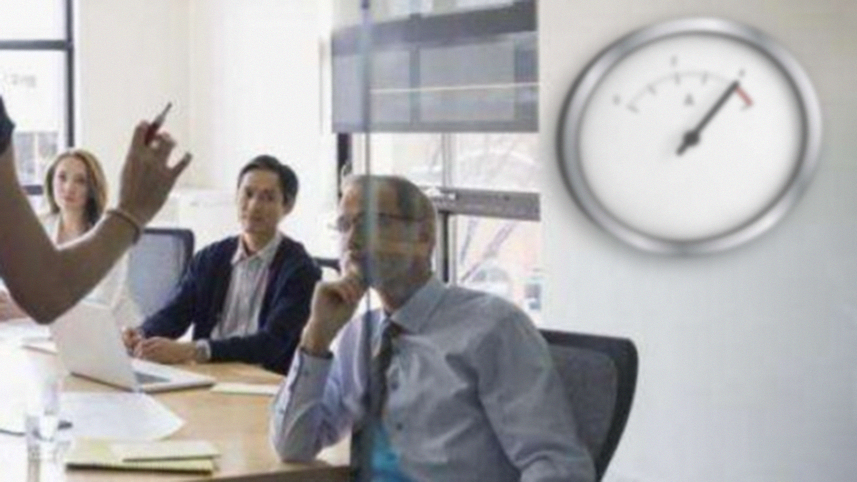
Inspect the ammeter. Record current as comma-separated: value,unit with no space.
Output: 4,A
